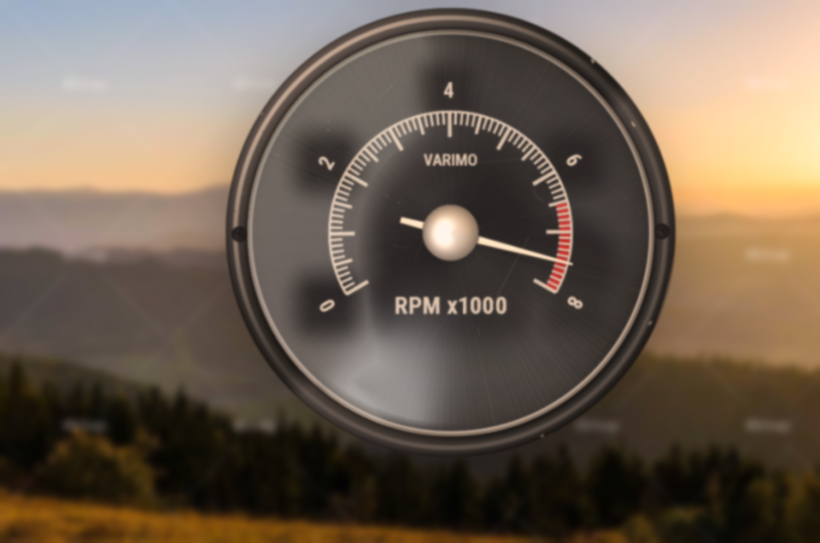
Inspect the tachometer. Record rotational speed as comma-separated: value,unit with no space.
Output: 7500,rpm
